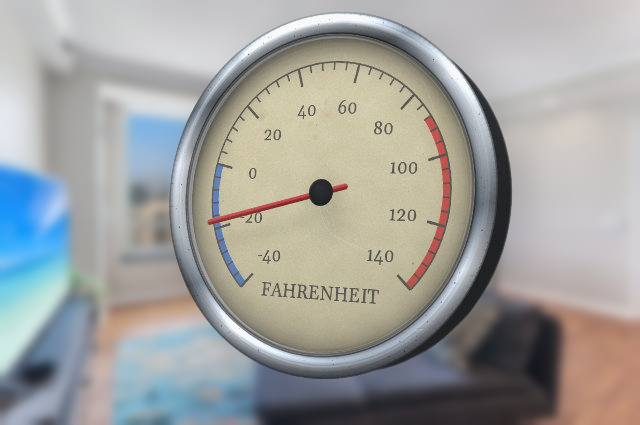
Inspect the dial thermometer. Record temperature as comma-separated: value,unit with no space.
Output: -18,°F
